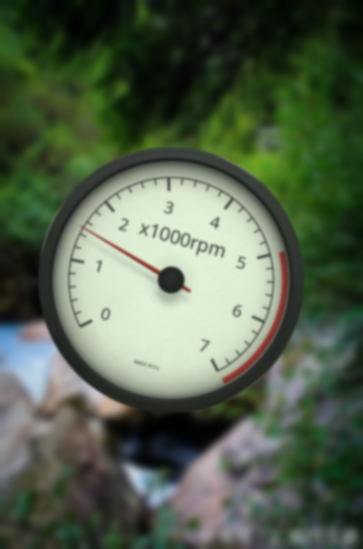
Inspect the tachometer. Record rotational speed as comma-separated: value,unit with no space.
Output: 1500,rpm
